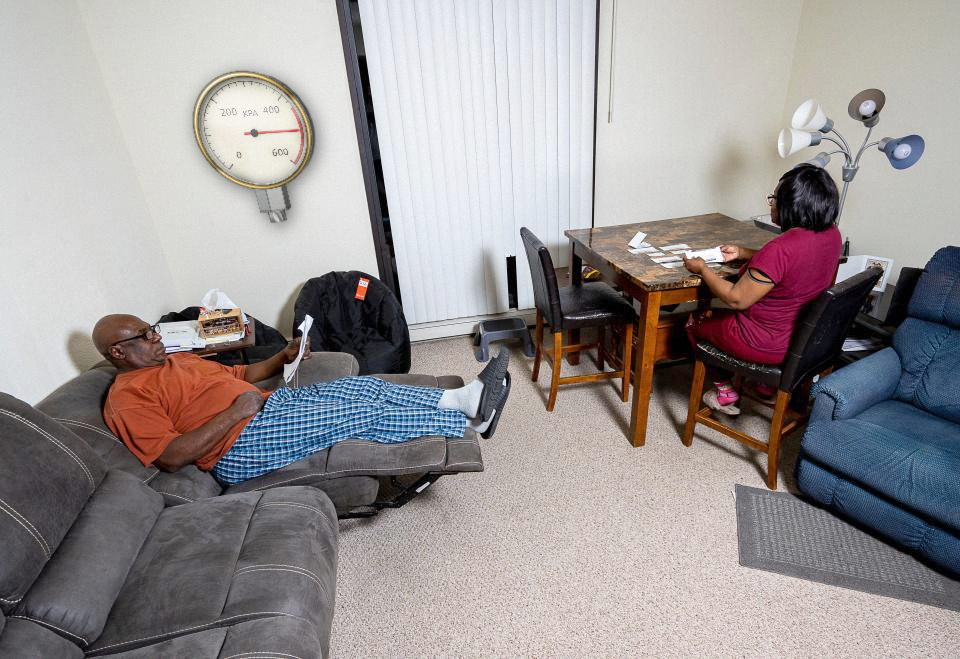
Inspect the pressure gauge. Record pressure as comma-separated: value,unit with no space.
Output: 500,kPa
